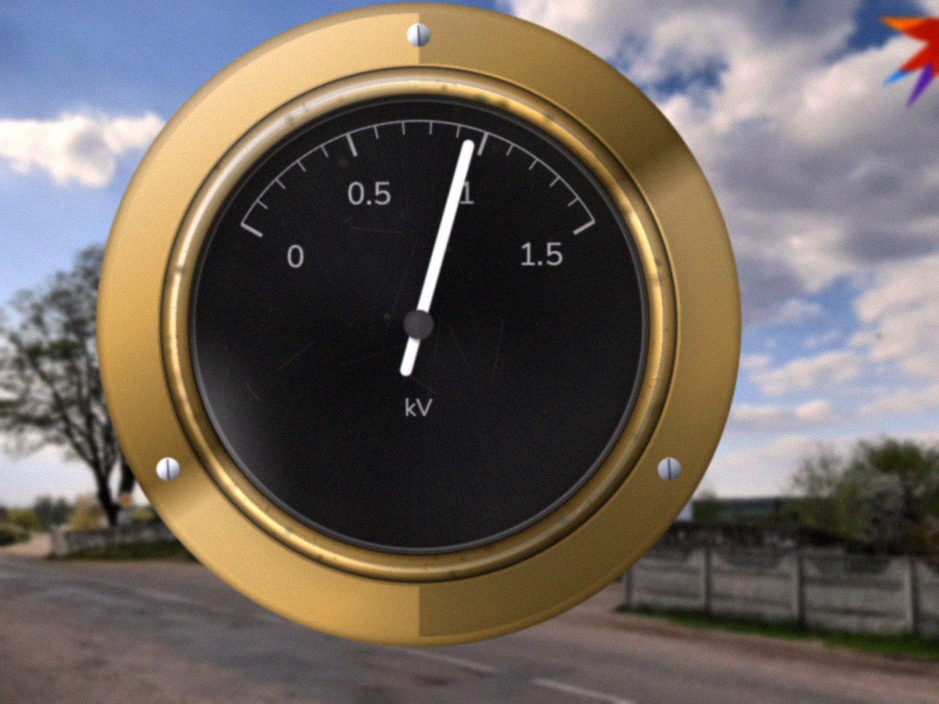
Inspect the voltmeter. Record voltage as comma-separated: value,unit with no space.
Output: 0.95,kV
